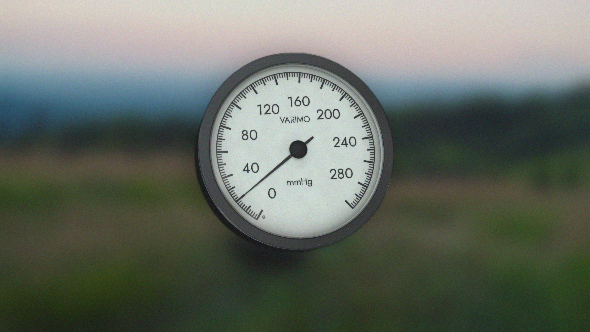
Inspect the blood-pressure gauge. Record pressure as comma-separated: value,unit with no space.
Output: 20,mmHg
